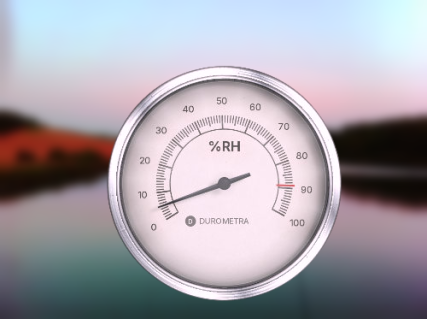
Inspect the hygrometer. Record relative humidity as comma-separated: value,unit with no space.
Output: 5,%
